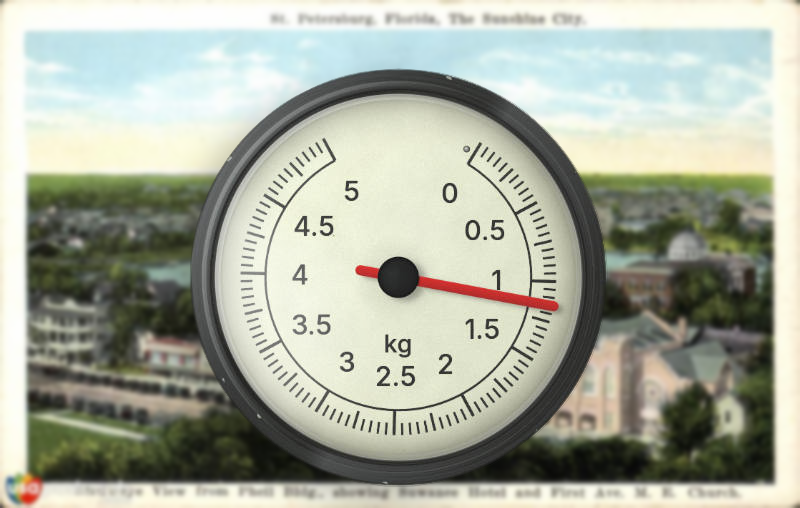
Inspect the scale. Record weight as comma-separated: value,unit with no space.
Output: 1.15,kg
